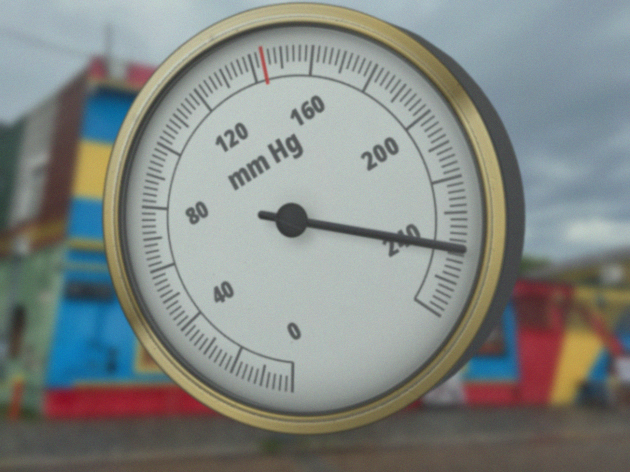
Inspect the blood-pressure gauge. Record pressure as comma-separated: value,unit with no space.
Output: 240,mmHg
